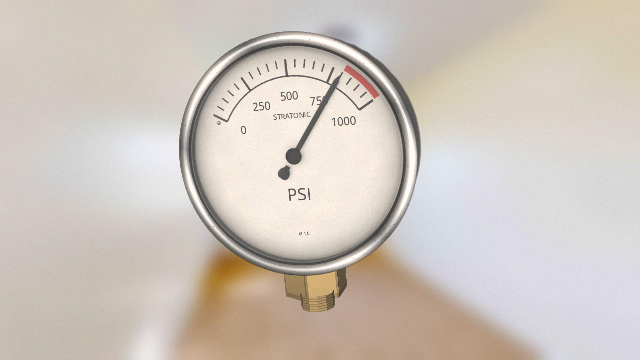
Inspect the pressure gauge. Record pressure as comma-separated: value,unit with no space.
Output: 800,psi
